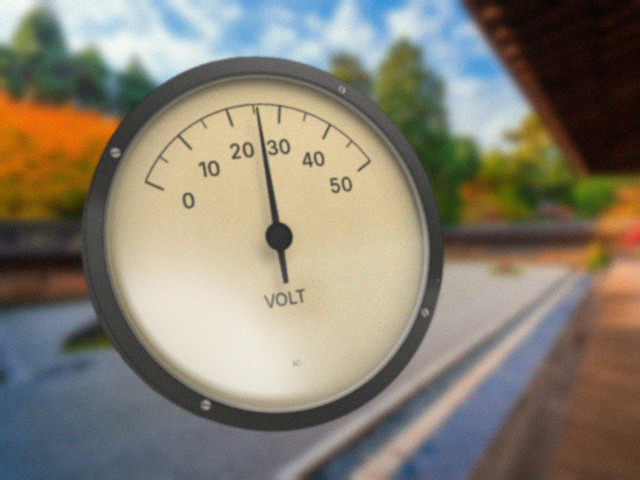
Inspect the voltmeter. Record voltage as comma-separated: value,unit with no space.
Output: 25,V
